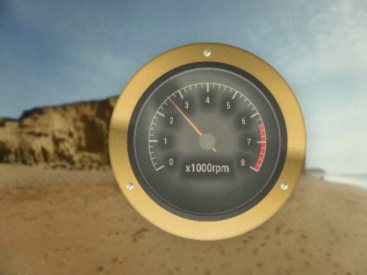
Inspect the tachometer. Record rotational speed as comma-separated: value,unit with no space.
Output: 2600,rpm
